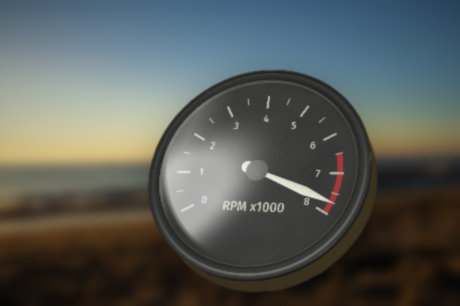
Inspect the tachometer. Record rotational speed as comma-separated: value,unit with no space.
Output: 7750,rpm
